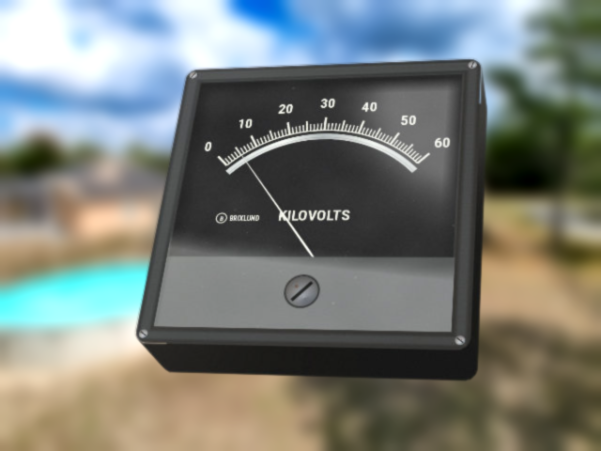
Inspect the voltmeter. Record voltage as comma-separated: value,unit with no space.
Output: 5,kV
